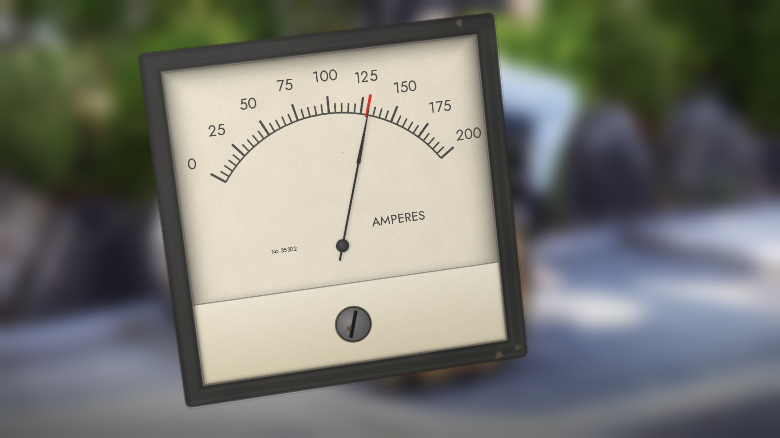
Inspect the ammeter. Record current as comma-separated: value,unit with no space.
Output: 130,A
